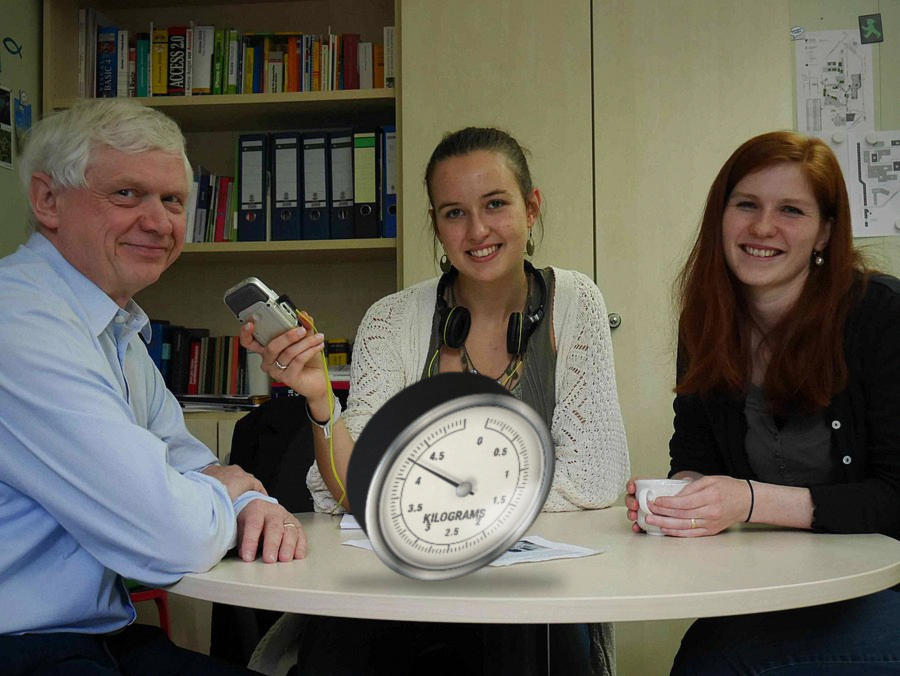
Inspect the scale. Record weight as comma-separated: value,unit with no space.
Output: 4.25,kg
